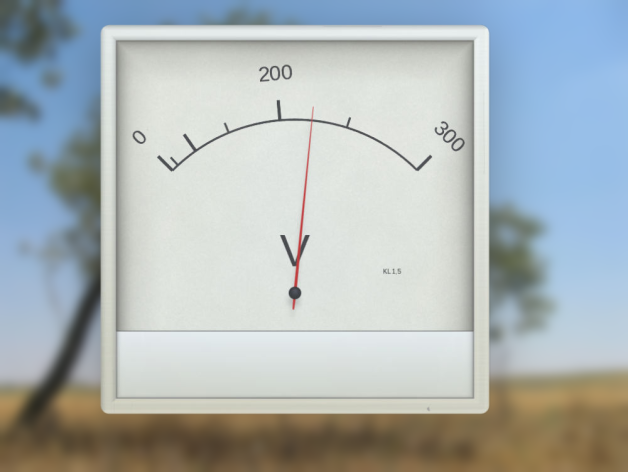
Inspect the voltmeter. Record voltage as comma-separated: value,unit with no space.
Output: 225,V
